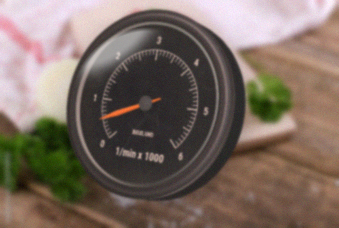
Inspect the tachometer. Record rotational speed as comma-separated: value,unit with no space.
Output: 500,rpm
